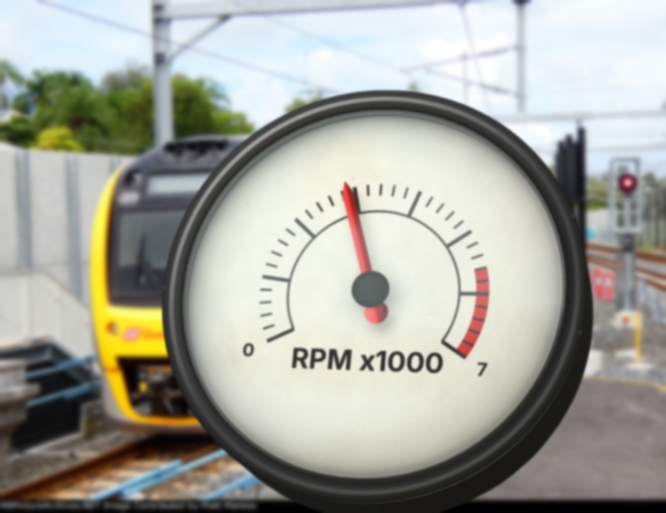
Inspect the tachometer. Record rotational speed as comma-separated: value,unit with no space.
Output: 2900,rpm
